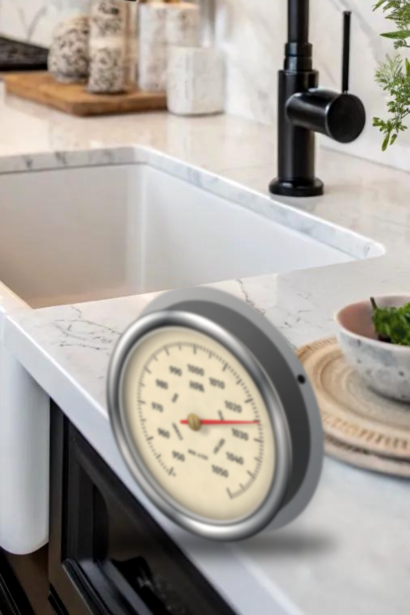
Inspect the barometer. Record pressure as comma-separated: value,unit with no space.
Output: 1025,hPa
